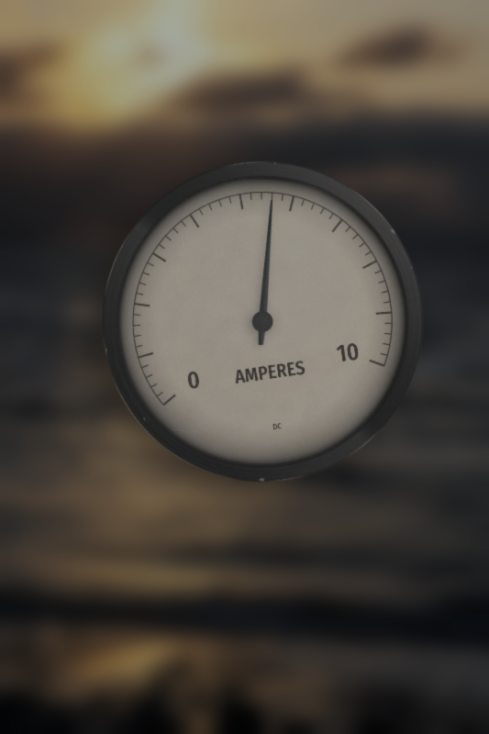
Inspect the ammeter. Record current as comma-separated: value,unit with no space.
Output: 5.6,A
